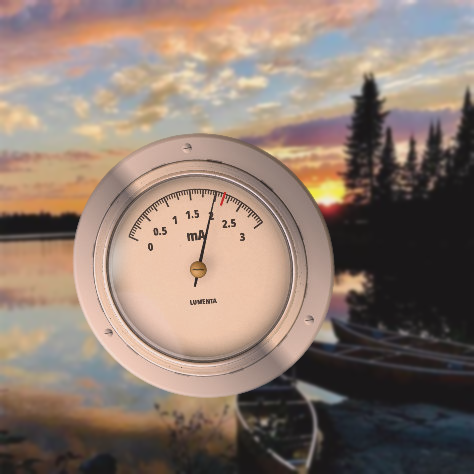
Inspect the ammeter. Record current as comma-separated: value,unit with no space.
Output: 2,mA
